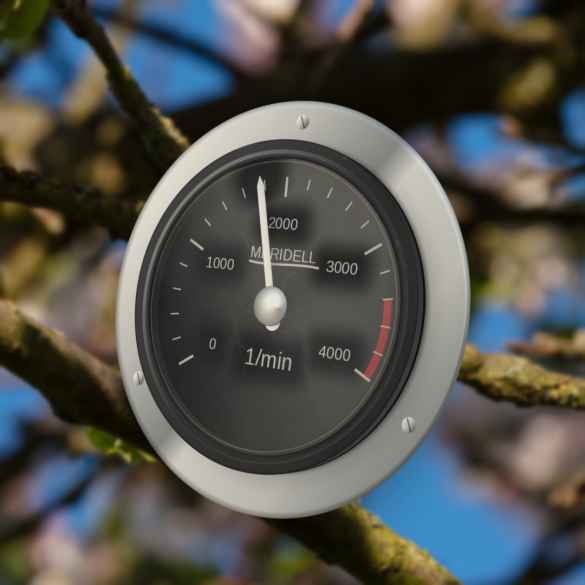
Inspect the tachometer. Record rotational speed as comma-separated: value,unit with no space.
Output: 1800,rpm
